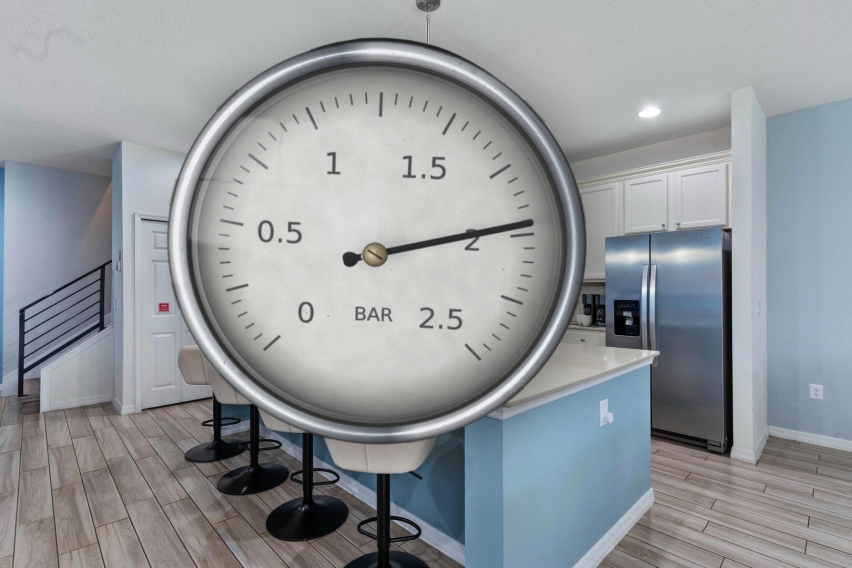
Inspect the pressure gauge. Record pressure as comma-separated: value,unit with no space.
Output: 1.95,bar
